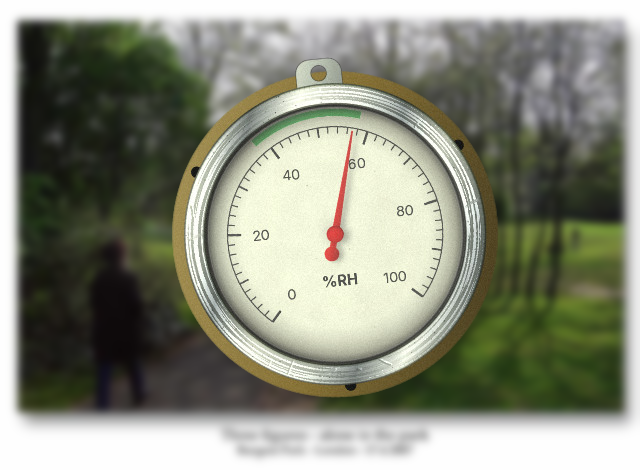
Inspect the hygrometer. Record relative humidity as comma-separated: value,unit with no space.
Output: 57,%
